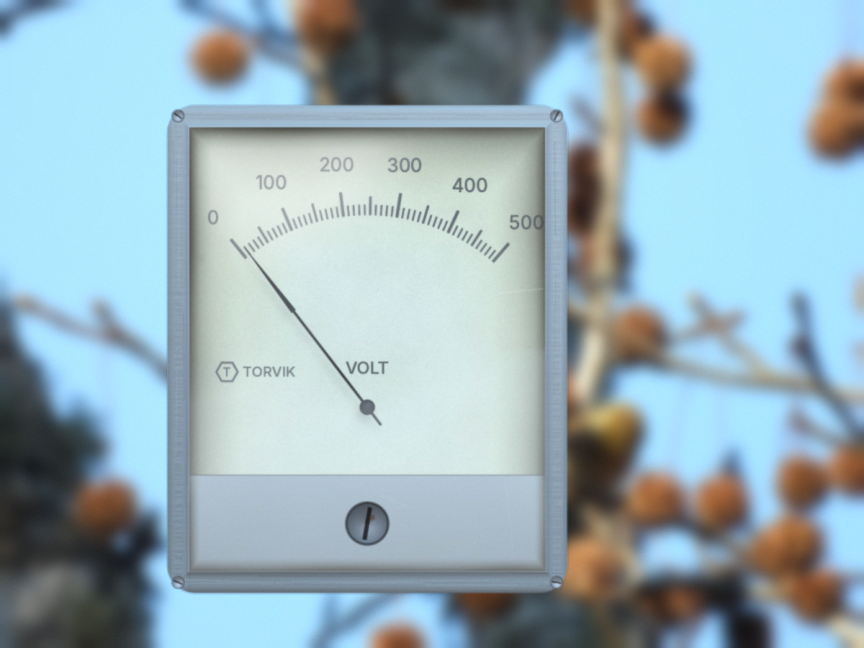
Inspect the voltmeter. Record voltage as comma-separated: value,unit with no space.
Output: 10,V
